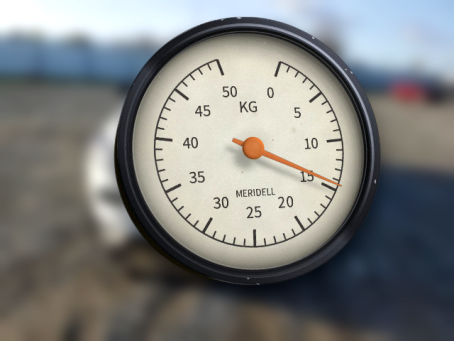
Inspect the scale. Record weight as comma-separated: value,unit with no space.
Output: 14.5,kg
